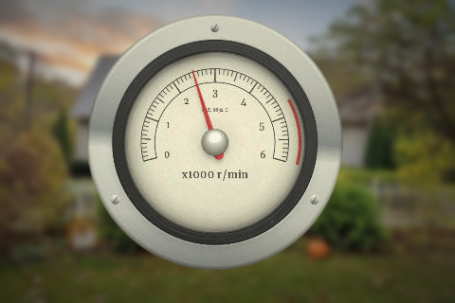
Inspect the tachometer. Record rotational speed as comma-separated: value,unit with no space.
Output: 2500,rpm
